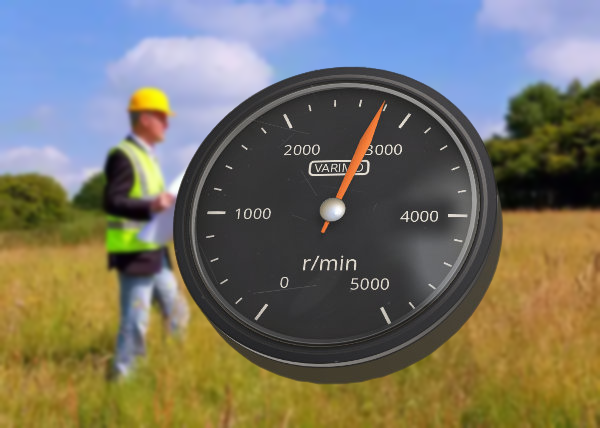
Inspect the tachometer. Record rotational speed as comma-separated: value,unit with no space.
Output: 2800,rpm
